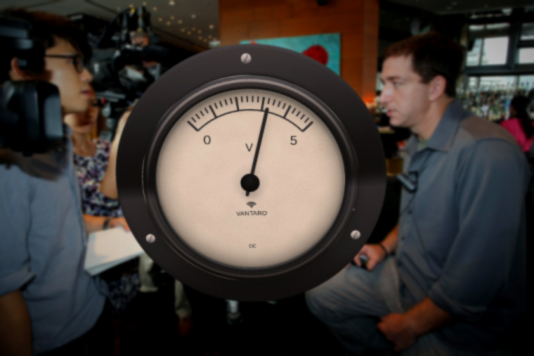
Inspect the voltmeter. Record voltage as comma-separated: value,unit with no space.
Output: 3.2,V
